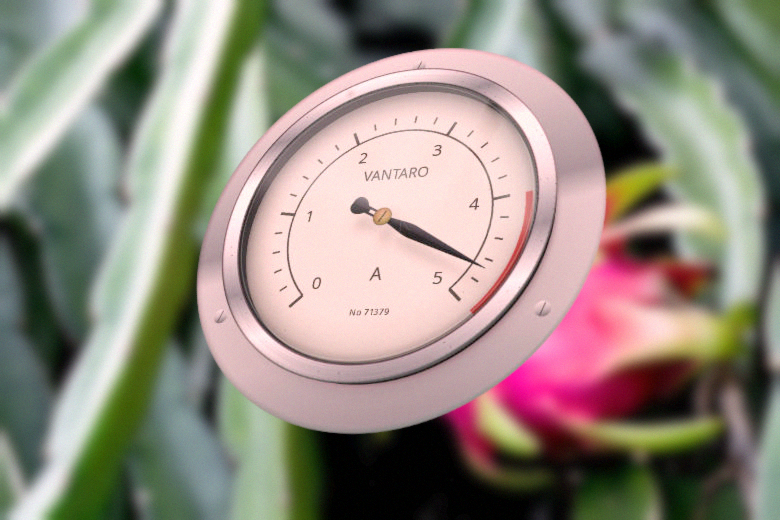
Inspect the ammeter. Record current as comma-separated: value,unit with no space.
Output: 4.7,A
